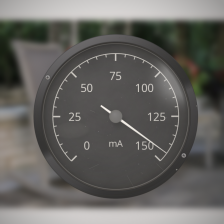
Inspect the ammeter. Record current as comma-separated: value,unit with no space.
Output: 145,mA
